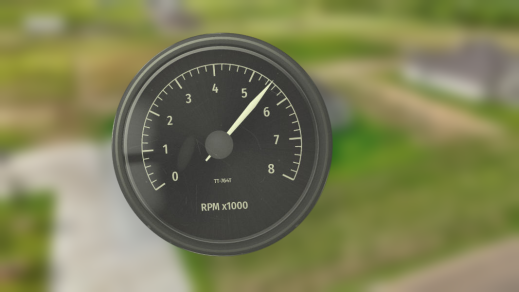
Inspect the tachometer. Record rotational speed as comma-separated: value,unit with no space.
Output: 5500,rpm
